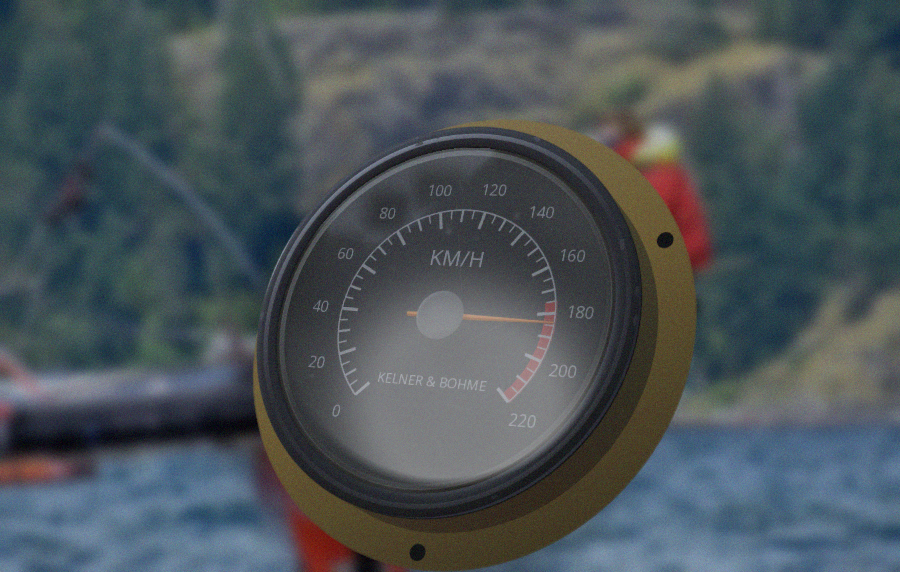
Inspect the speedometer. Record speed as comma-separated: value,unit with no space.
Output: 185,km/h
